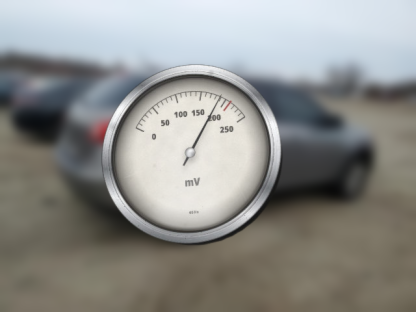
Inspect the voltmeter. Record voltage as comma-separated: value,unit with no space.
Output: 190,mV
